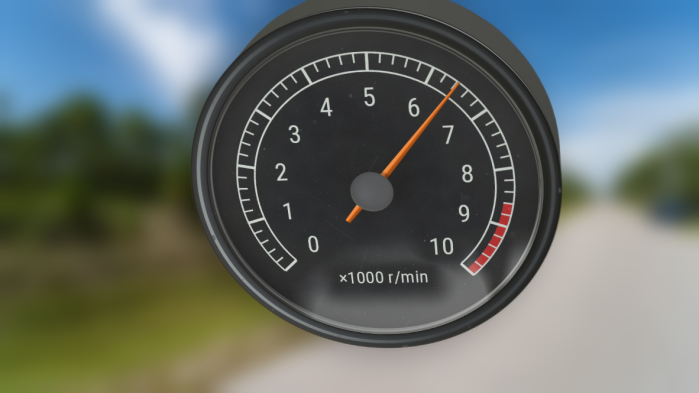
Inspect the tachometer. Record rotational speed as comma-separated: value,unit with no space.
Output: 6400,rpm
